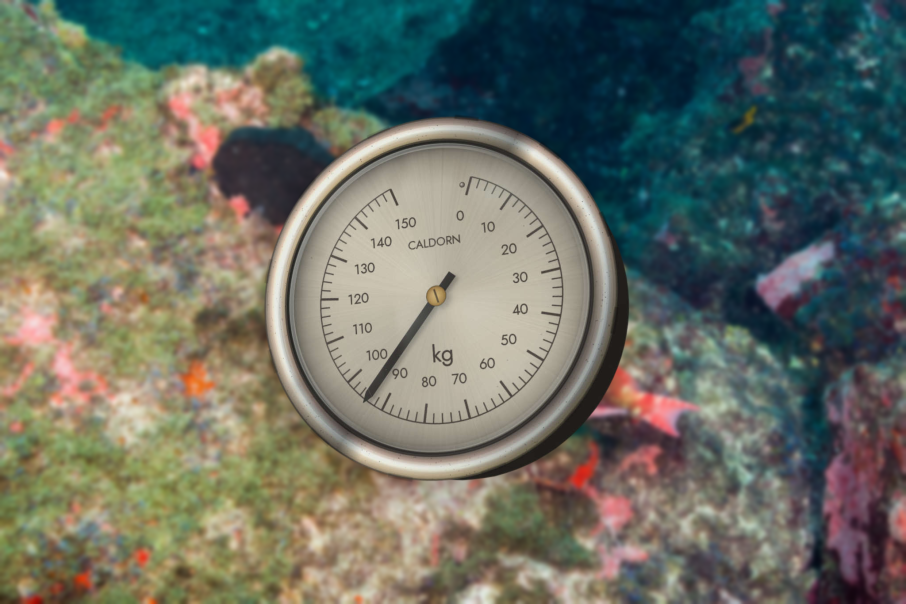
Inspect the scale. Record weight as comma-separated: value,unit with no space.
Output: 94,kg
